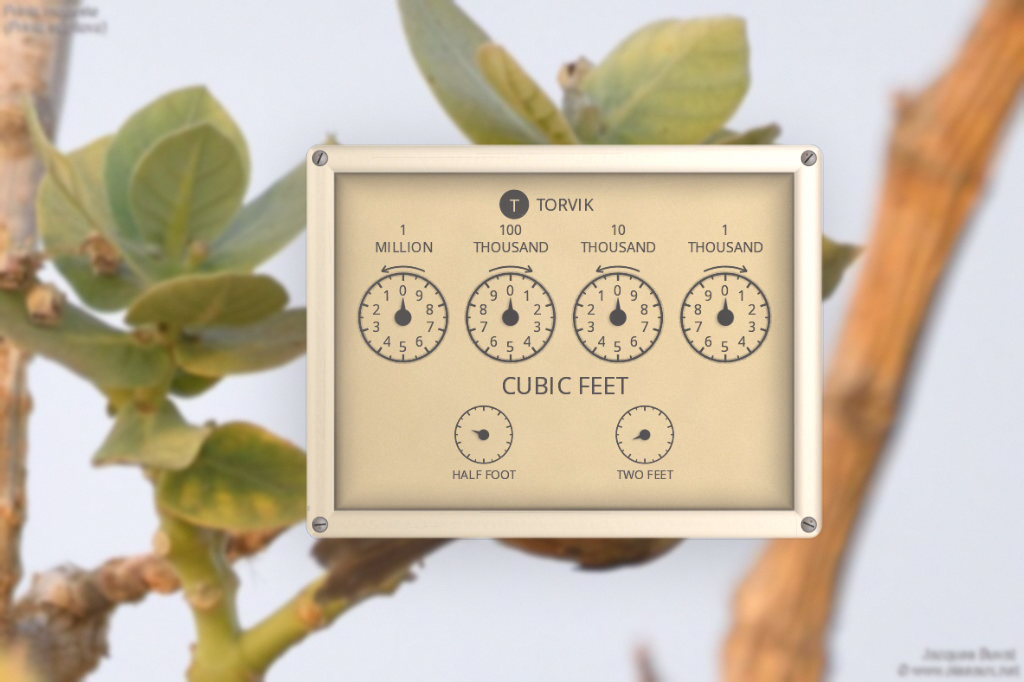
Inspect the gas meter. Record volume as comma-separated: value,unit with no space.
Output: 0,ft³
